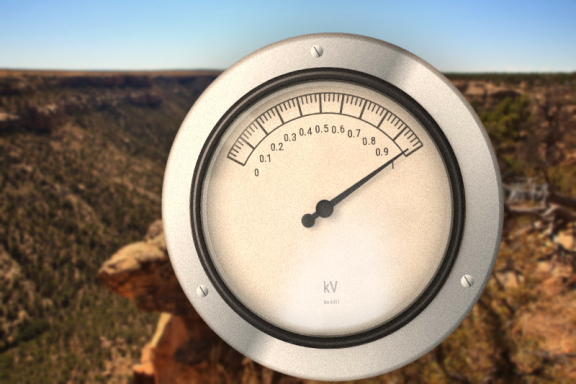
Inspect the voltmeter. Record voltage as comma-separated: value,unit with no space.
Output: 0.98,kV
